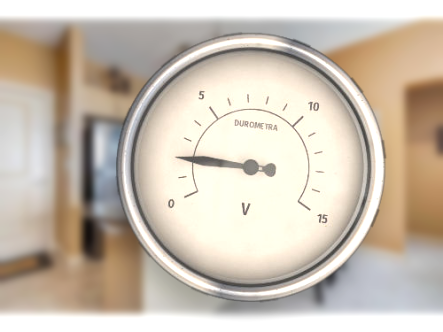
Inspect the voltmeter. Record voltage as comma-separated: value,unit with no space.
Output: 2,V
